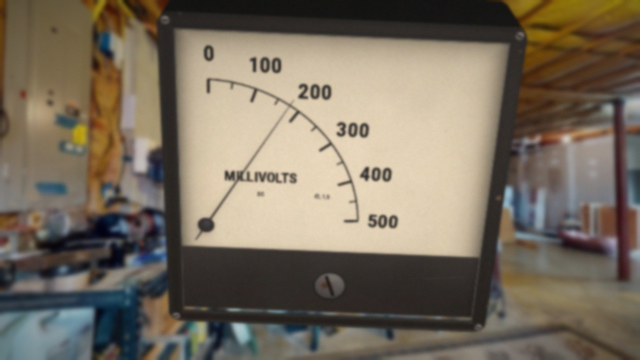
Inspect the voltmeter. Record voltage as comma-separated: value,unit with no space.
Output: 175,mV
